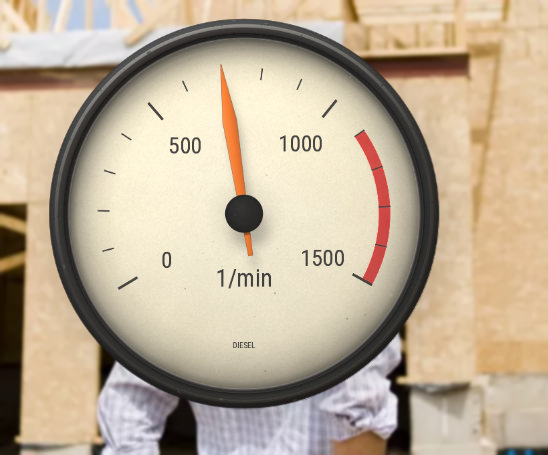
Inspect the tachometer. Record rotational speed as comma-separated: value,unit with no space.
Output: 700,rpm
